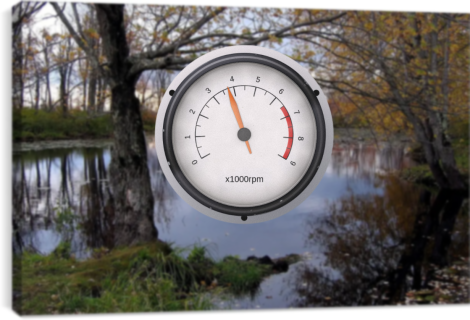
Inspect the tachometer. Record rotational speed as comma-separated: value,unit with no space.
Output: 3750,rpm
